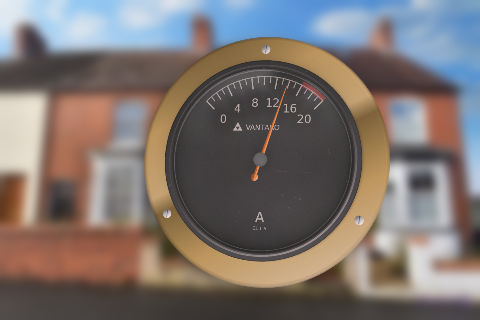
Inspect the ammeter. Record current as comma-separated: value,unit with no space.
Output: 14,A
